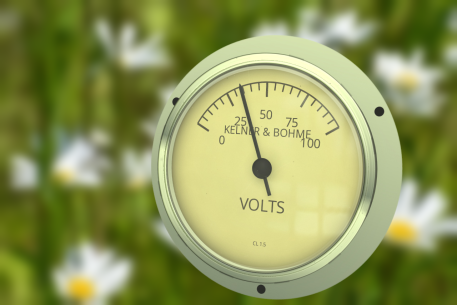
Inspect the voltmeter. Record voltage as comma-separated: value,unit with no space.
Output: 35,V
